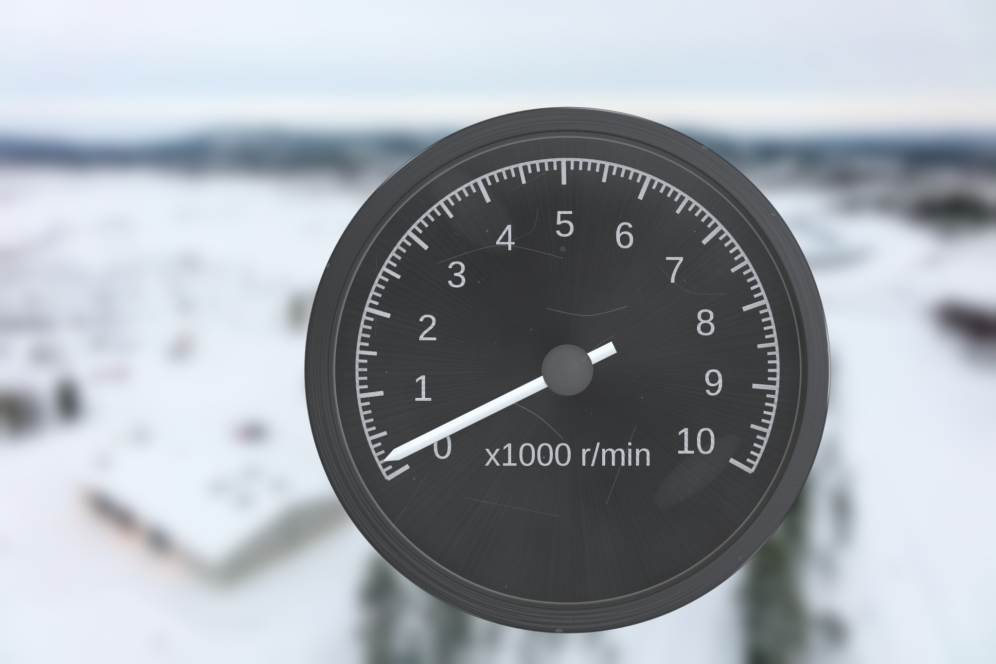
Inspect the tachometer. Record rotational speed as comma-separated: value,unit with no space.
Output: 200,rpm
